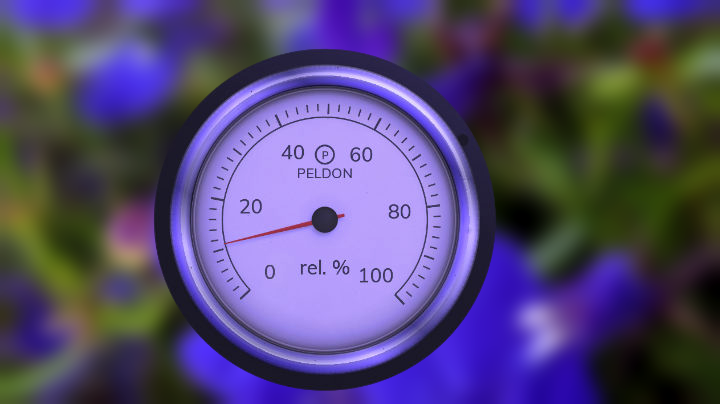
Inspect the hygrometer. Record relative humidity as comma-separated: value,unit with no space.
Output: 11,%
